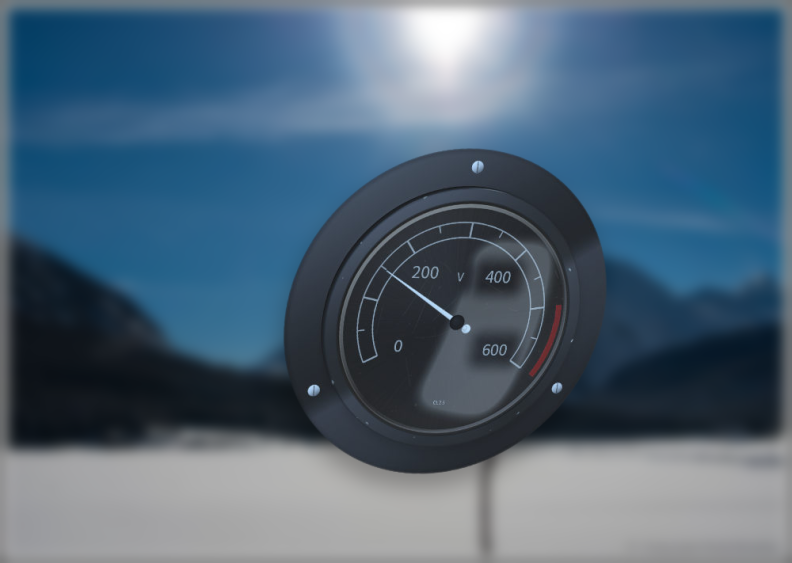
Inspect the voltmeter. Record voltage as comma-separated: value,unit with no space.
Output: 150,V
